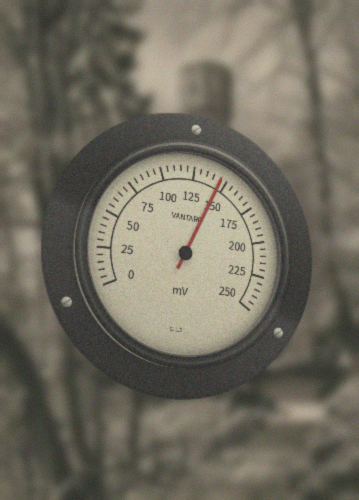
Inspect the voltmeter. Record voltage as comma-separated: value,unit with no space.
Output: 145,mV
